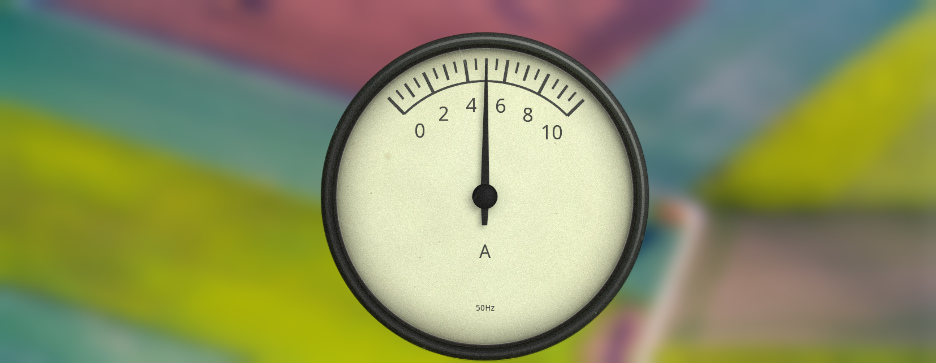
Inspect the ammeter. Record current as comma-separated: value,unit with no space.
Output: 5,A
